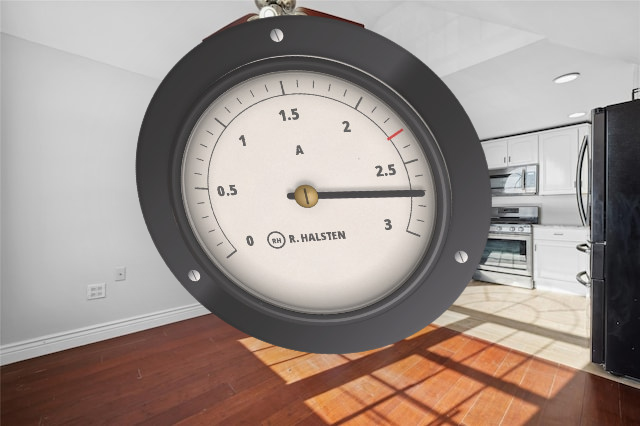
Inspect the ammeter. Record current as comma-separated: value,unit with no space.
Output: 2.7,A
